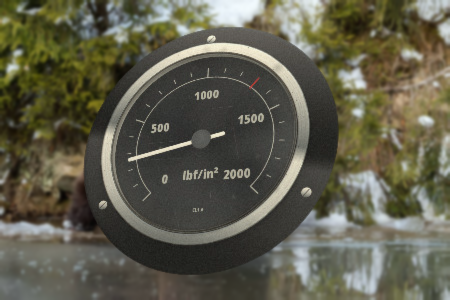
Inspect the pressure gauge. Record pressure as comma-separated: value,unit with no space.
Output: 250,psi
